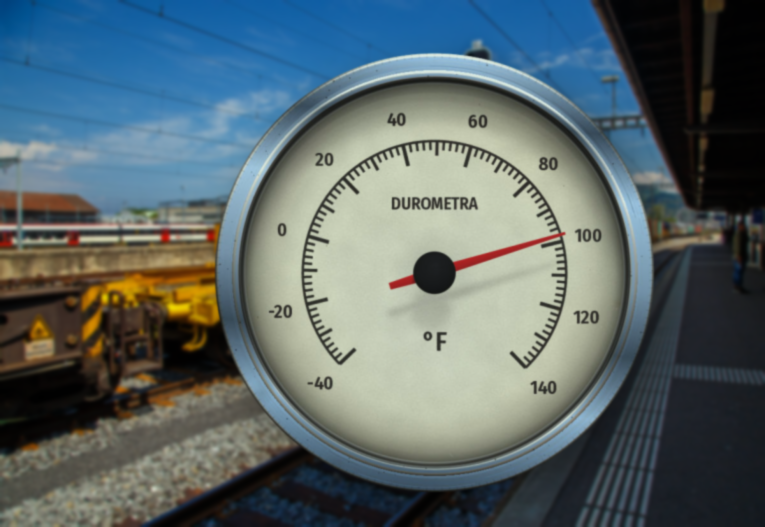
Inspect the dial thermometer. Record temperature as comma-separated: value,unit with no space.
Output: 98,°F
